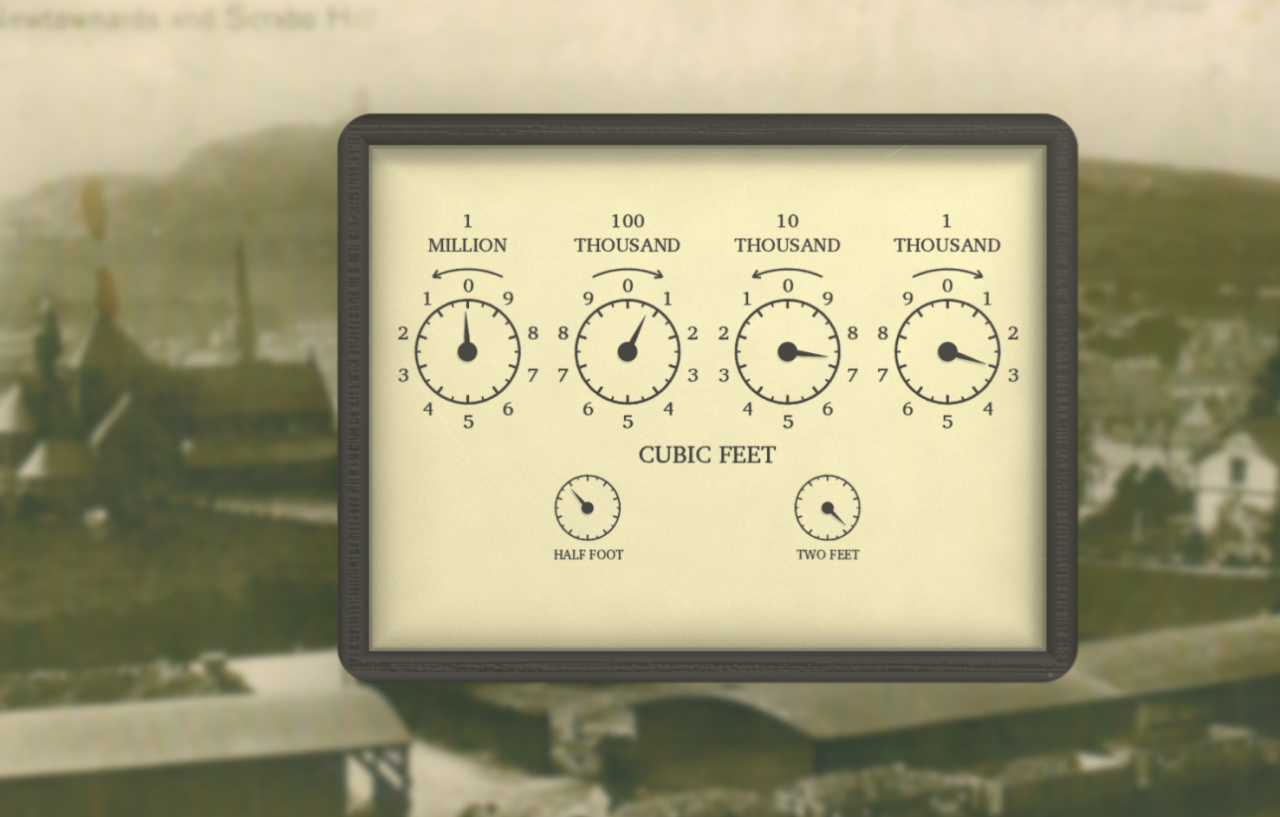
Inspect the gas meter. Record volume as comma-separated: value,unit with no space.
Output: 7300,ft³
